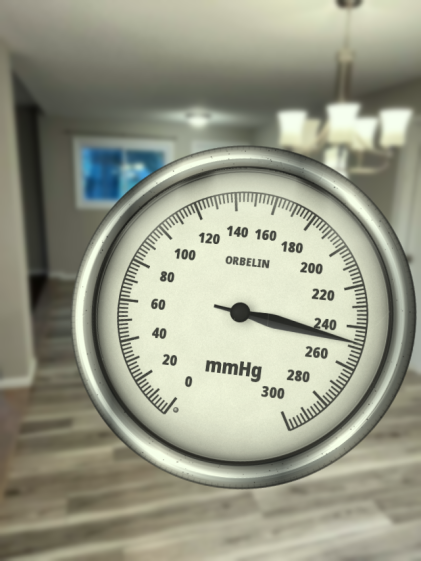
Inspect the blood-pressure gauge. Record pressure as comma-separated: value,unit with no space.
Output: 248,mmHg
